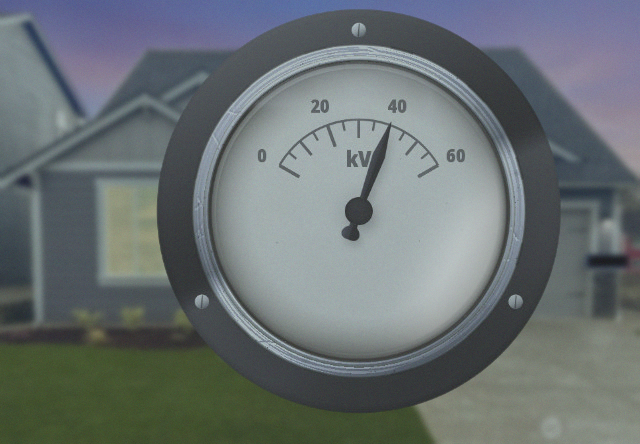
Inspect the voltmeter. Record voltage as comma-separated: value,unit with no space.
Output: 40,kV
